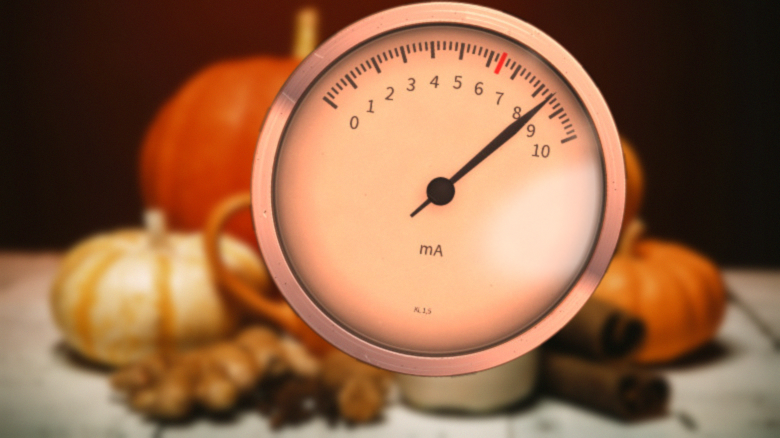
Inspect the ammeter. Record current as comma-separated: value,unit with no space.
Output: 8.4,mA
